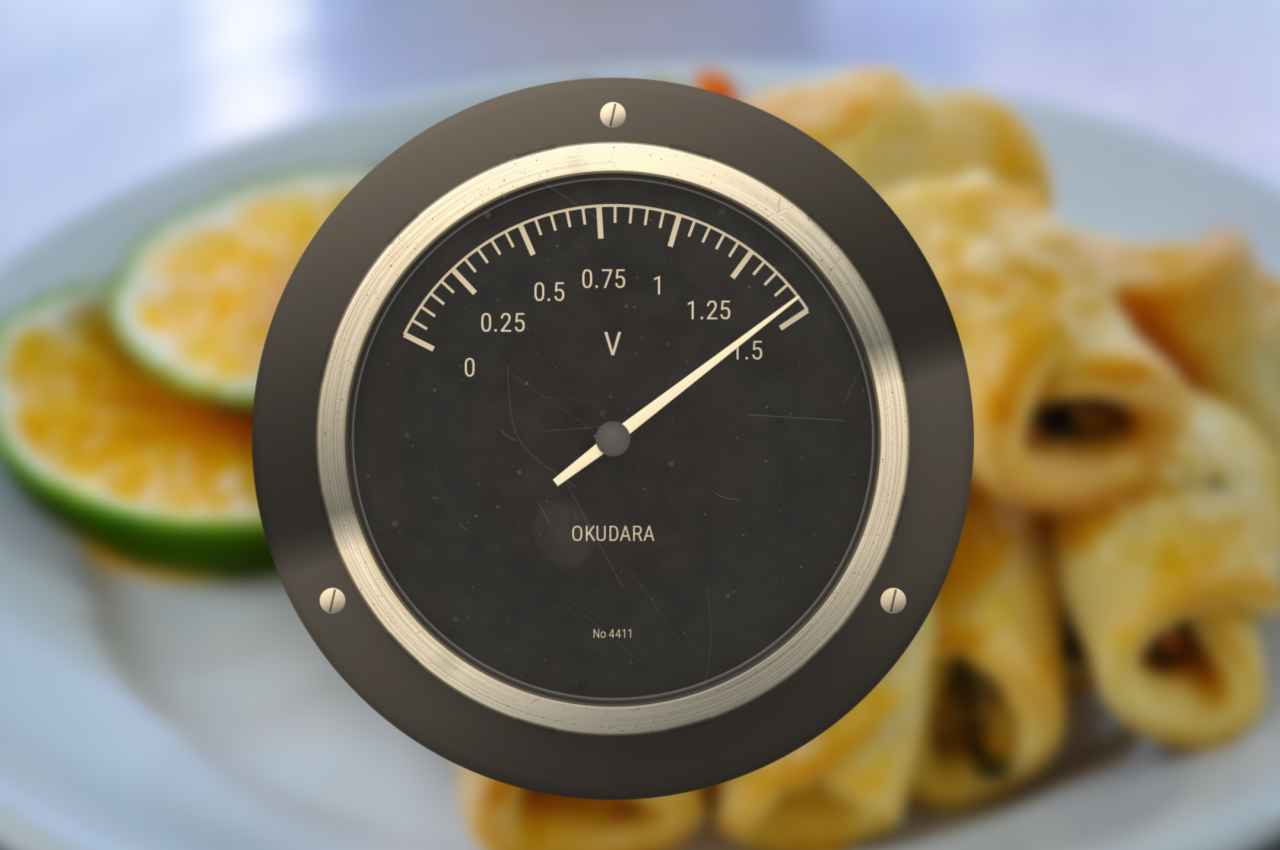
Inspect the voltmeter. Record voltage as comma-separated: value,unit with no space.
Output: 1.45,V
